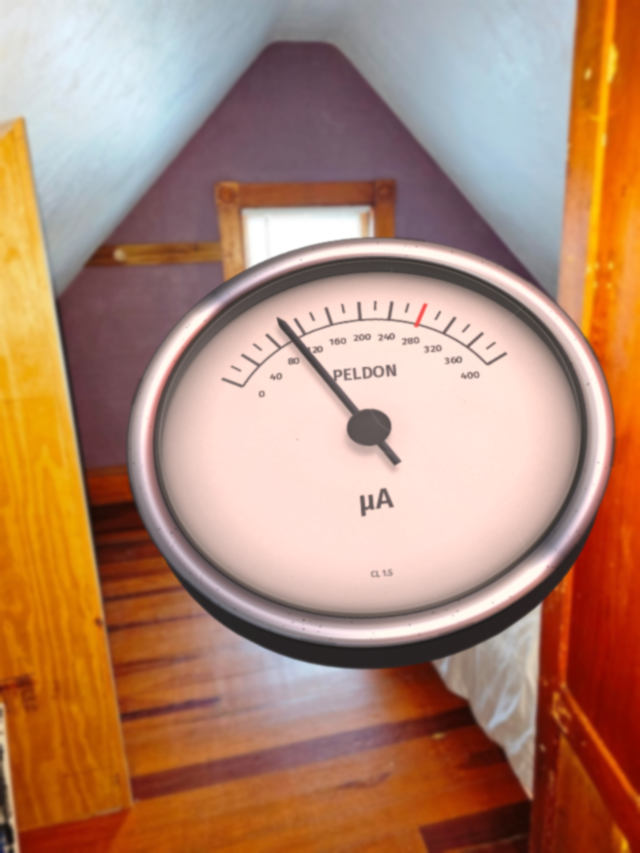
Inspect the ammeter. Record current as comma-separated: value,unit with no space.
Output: 100,µA
